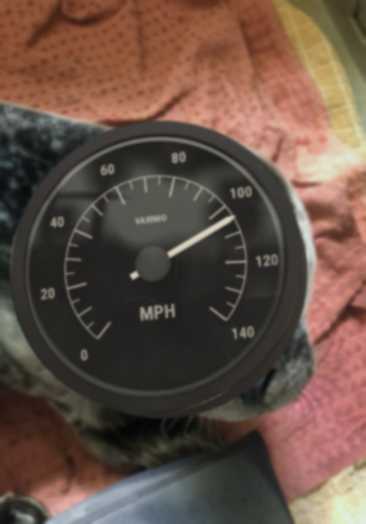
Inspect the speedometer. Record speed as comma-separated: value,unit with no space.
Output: 105,mph
